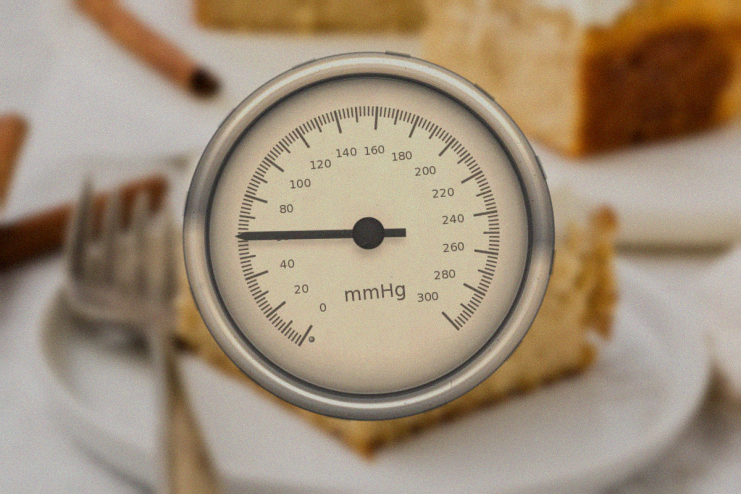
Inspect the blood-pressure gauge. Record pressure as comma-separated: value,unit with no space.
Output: 60,mmHg
